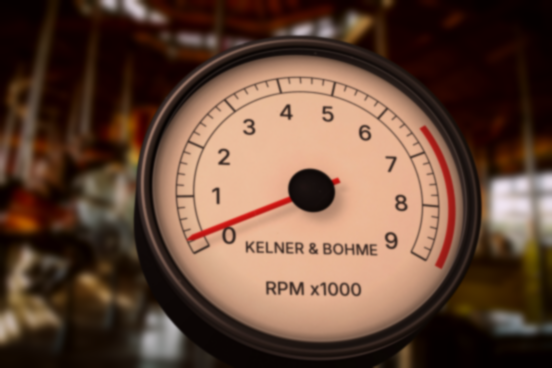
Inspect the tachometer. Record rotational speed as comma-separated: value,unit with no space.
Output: 200,rpm
